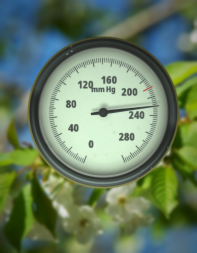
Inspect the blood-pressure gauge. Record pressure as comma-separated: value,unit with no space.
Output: 230,mmHg
